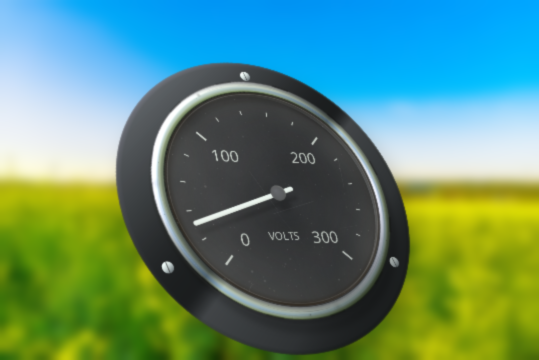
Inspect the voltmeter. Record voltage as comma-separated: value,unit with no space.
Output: 30,V
